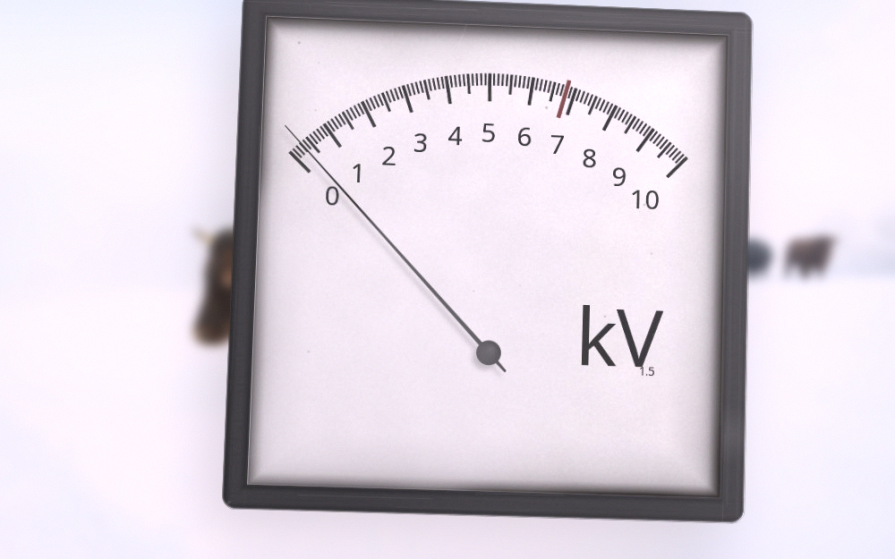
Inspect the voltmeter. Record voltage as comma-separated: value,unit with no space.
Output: 0.3,kV
